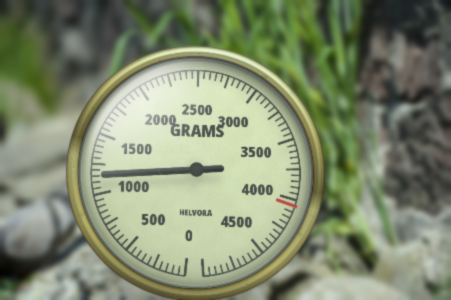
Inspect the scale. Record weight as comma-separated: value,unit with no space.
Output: 1150,g
